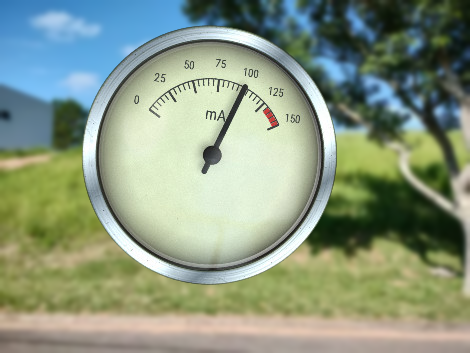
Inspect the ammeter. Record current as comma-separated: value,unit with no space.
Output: 100,mA
